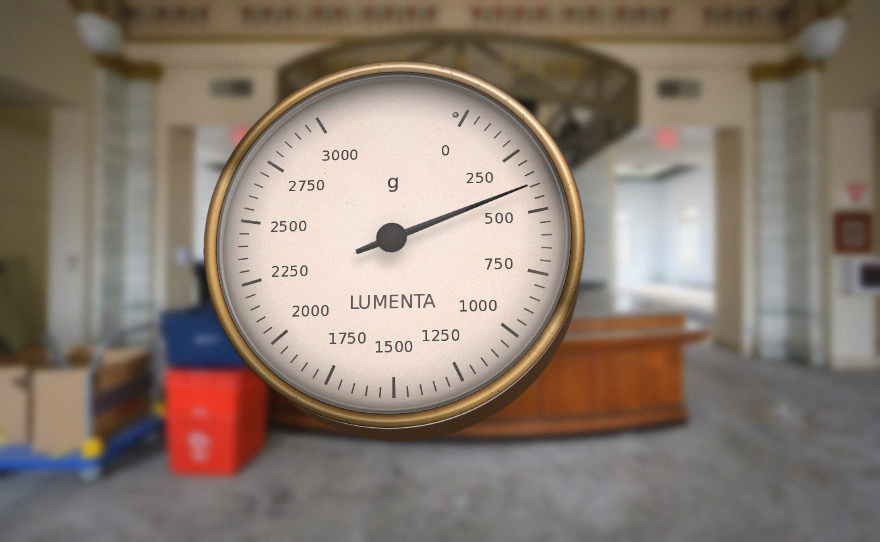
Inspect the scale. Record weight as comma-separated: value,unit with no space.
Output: 400,g
